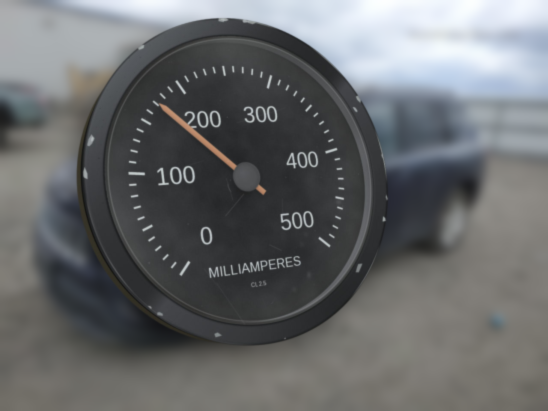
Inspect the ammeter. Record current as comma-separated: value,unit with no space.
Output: 170,mA
